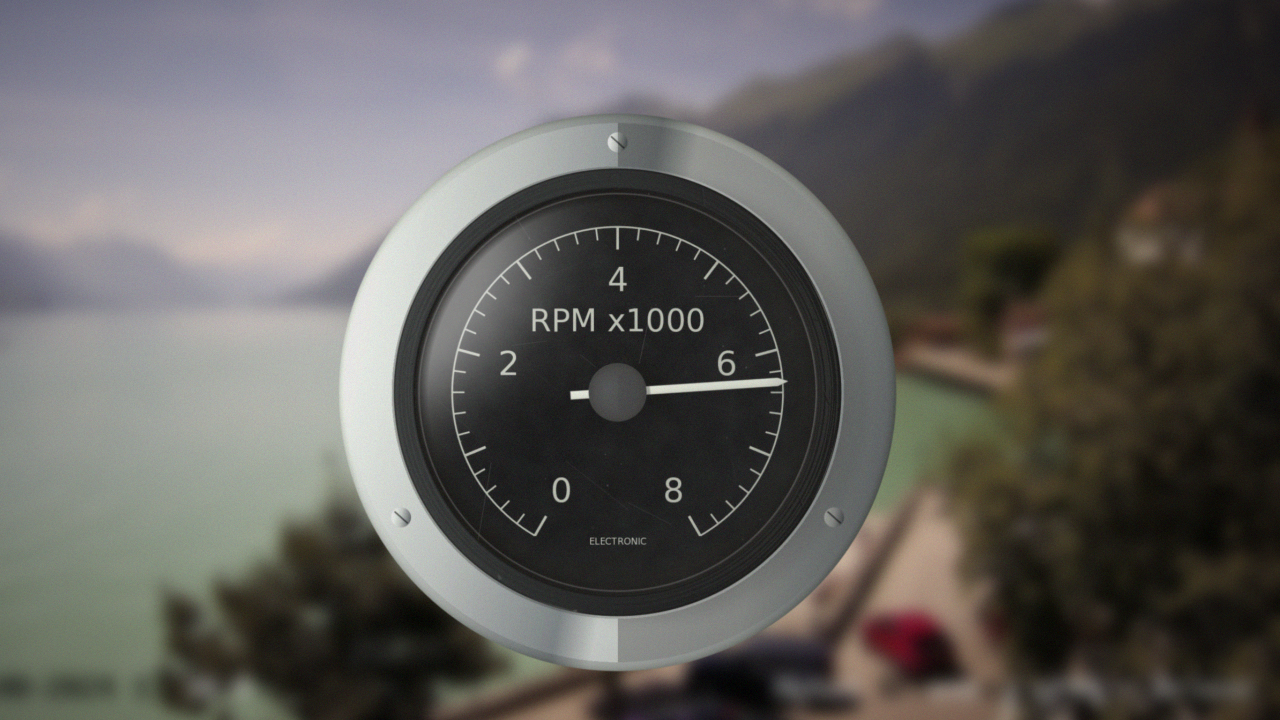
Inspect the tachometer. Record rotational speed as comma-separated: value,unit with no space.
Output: 6300,rpm
